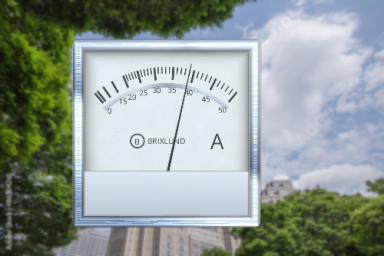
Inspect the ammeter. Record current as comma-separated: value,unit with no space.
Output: 39,A
